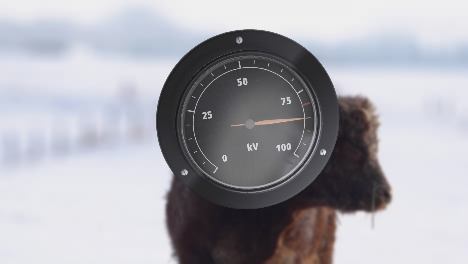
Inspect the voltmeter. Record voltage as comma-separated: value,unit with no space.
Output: 85,kV
